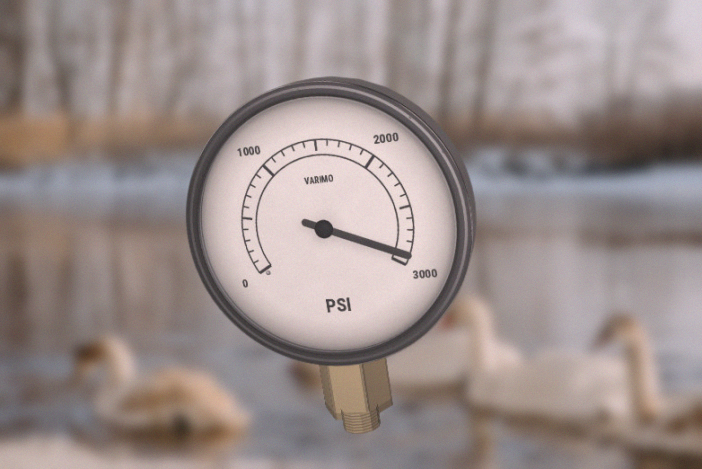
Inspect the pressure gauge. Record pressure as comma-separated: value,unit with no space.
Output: 2900,psi
